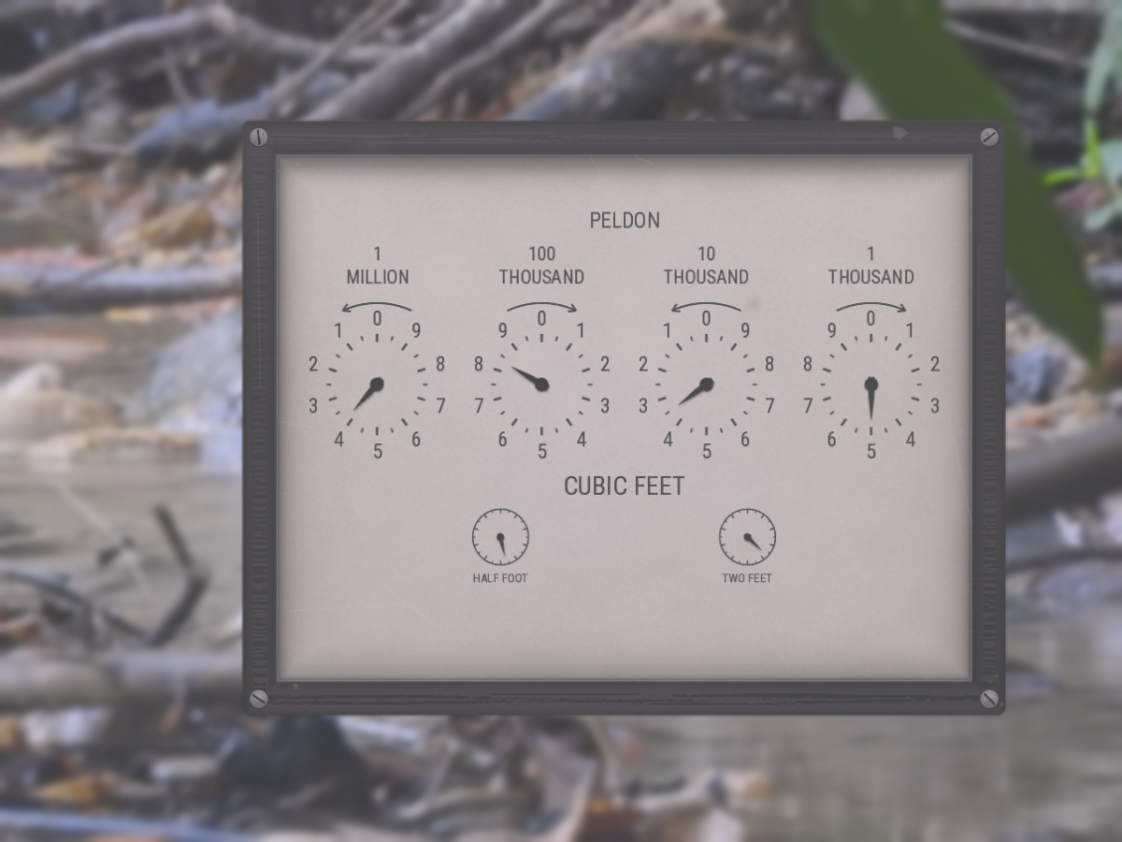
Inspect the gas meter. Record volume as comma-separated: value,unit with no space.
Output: 383500,ft³
